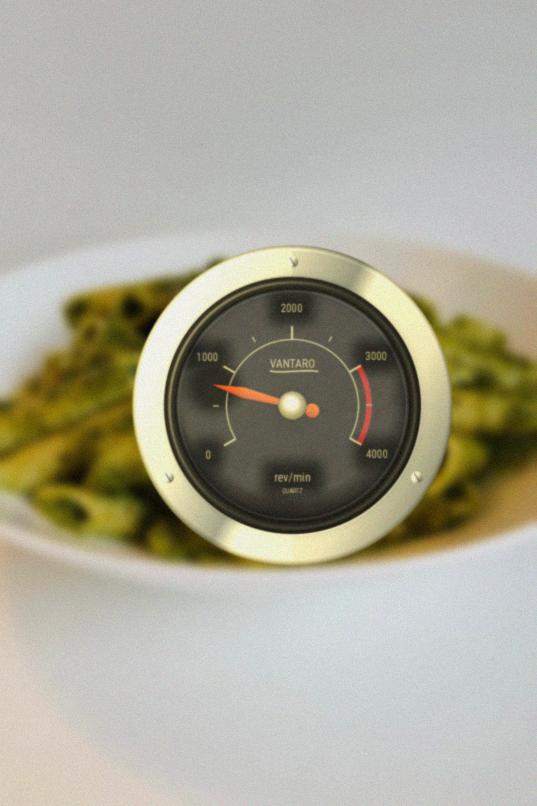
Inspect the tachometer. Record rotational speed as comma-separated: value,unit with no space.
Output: 750,rpm
